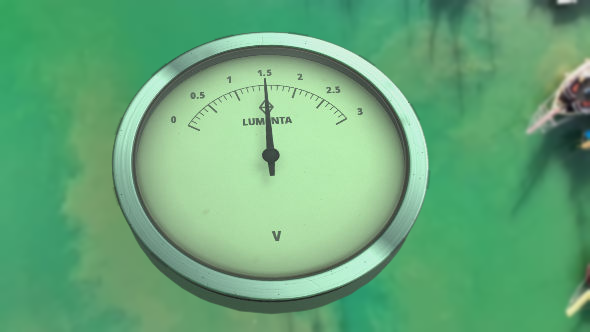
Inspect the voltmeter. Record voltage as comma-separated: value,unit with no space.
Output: 1.5,V
